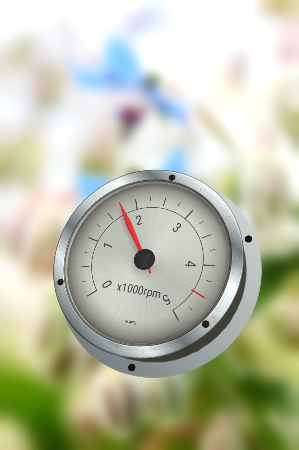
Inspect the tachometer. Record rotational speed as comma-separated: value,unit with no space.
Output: 1750,rpm
